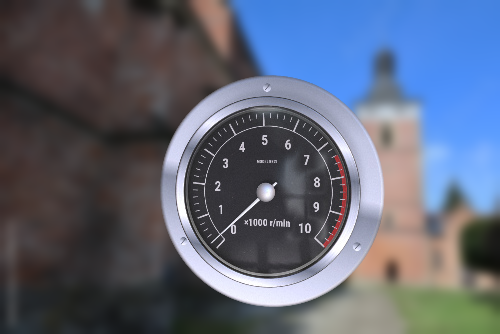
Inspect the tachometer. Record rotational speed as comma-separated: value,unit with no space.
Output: 200,rpm
